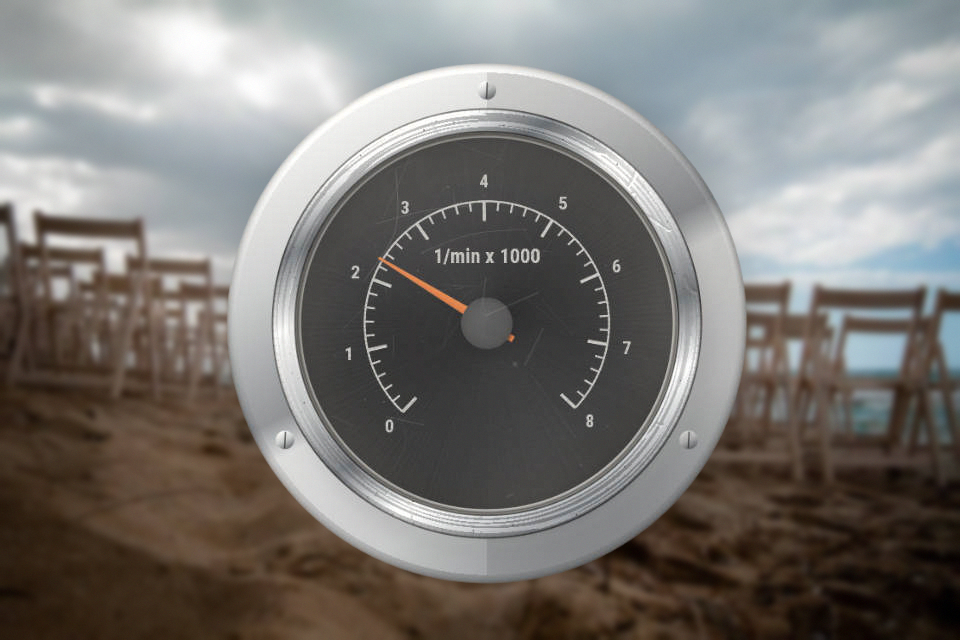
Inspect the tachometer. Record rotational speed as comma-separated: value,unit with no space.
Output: 2300,rpm
